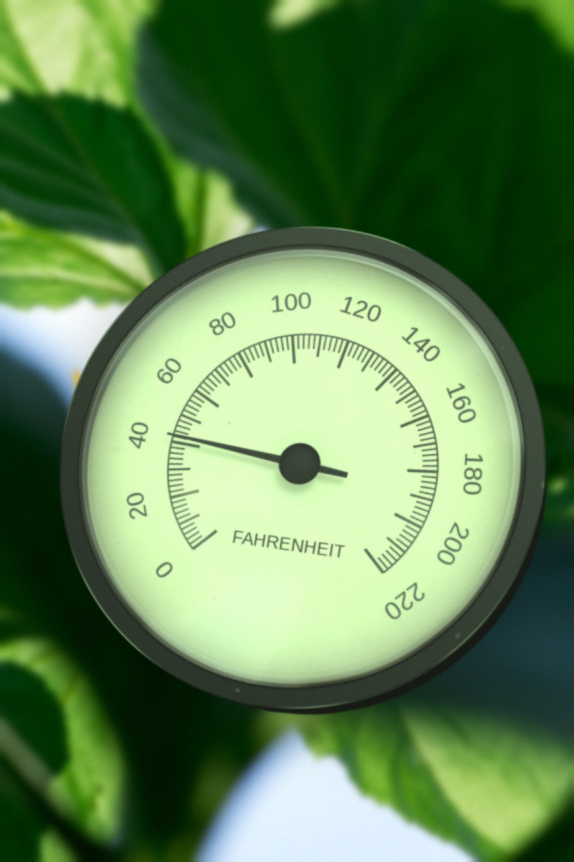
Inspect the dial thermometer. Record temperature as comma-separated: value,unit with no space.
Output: 42,°F
